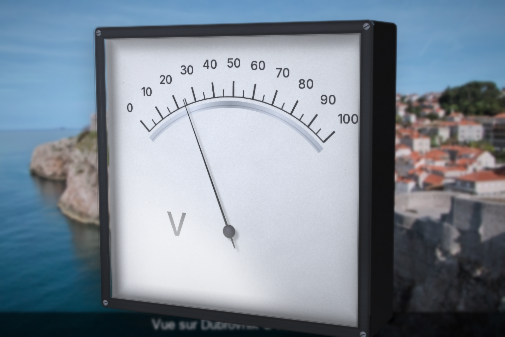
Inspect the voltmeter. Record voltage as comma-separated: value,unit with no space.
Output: 25,V
